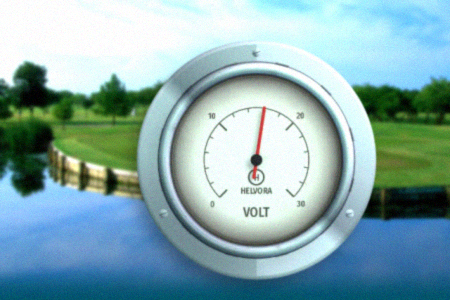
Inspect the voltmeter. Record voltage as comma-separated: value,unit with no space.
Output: 16,V
